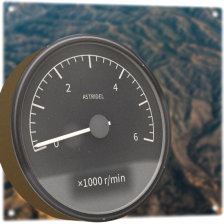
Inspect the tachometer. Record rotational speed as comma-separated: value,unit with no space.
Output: 100,rpm
